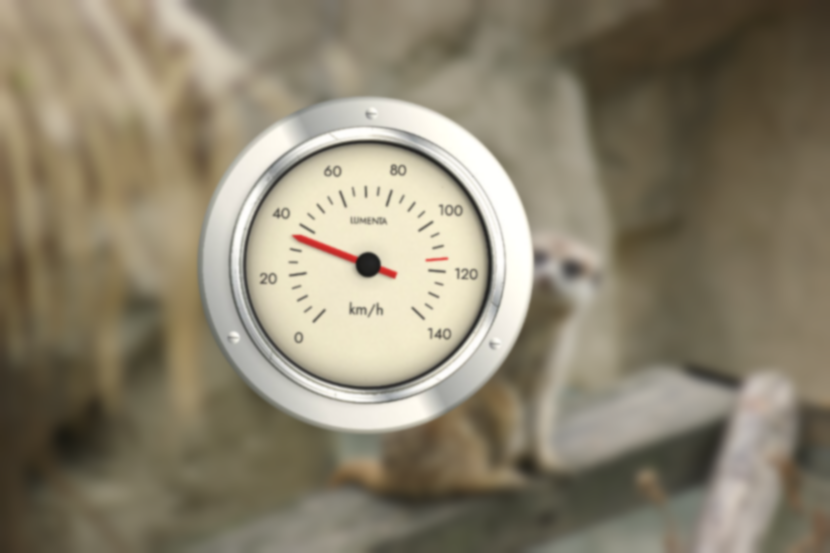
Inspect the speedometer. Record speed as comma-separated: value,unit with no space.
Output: 35,km/h
